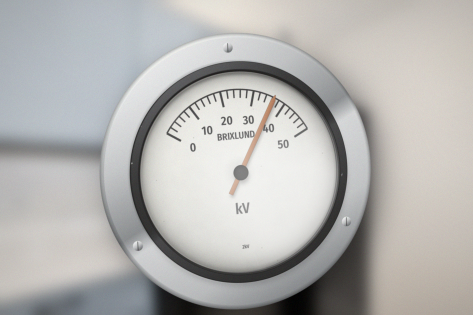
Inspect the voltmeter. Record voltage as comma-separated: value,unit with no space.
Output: 36,kV
